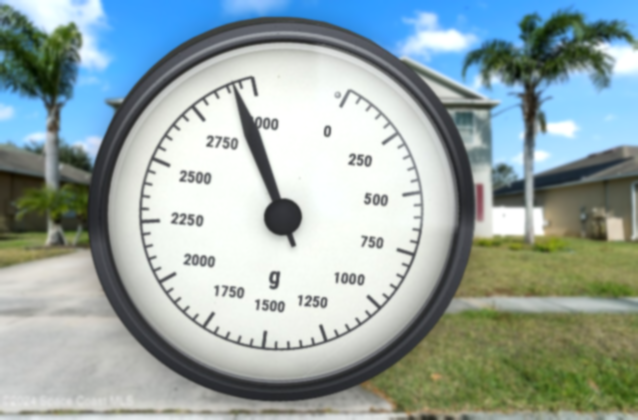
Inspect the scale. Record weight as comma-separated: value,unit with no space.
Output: 2925,g
